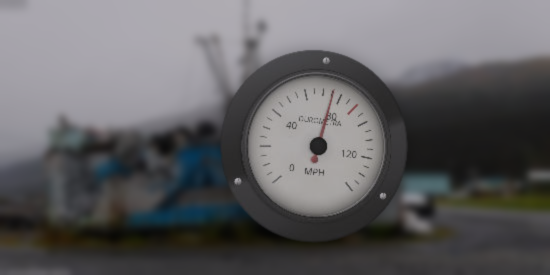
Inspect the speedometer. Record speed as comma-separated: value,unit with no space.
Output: 75,mph
